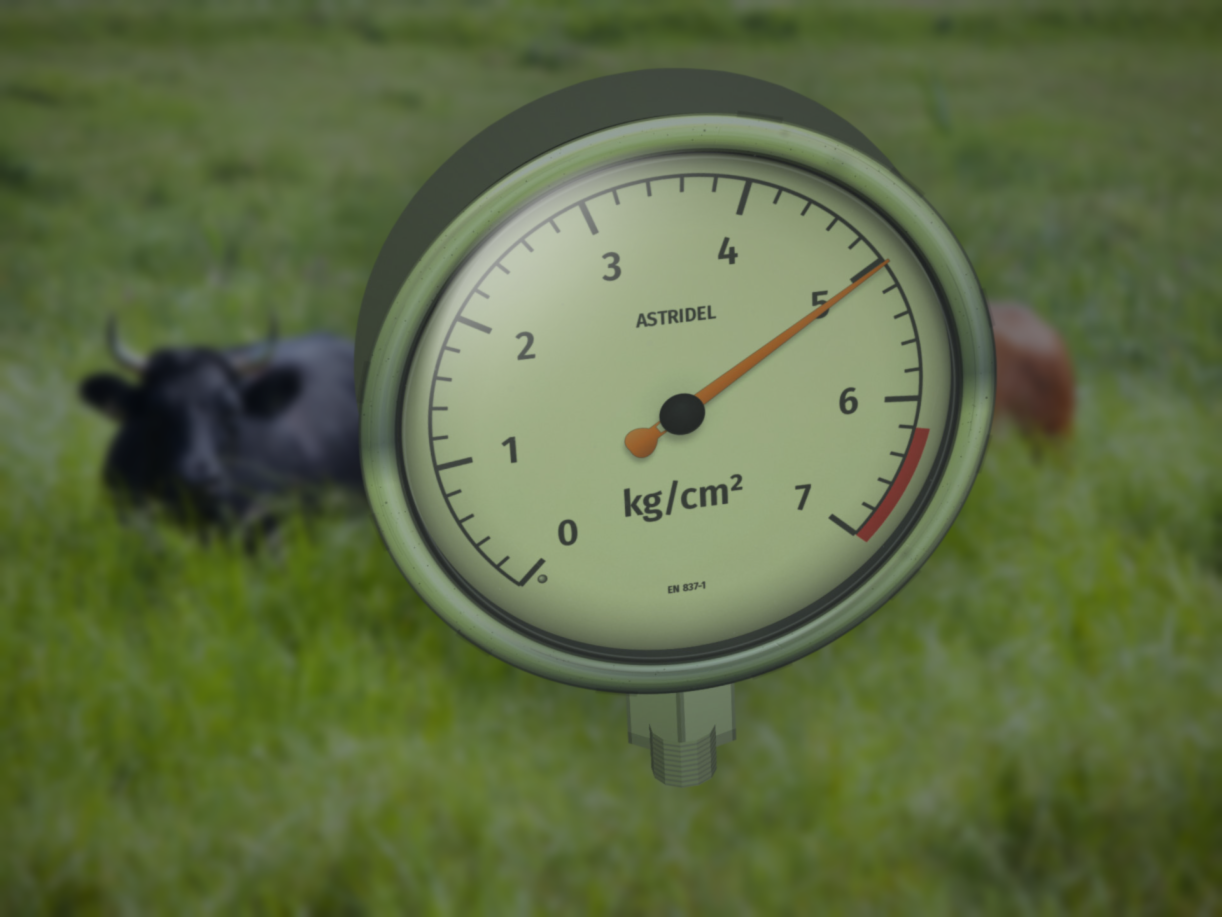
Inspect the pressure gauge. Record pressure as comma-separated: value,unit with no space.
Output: 5,kg/cm²
